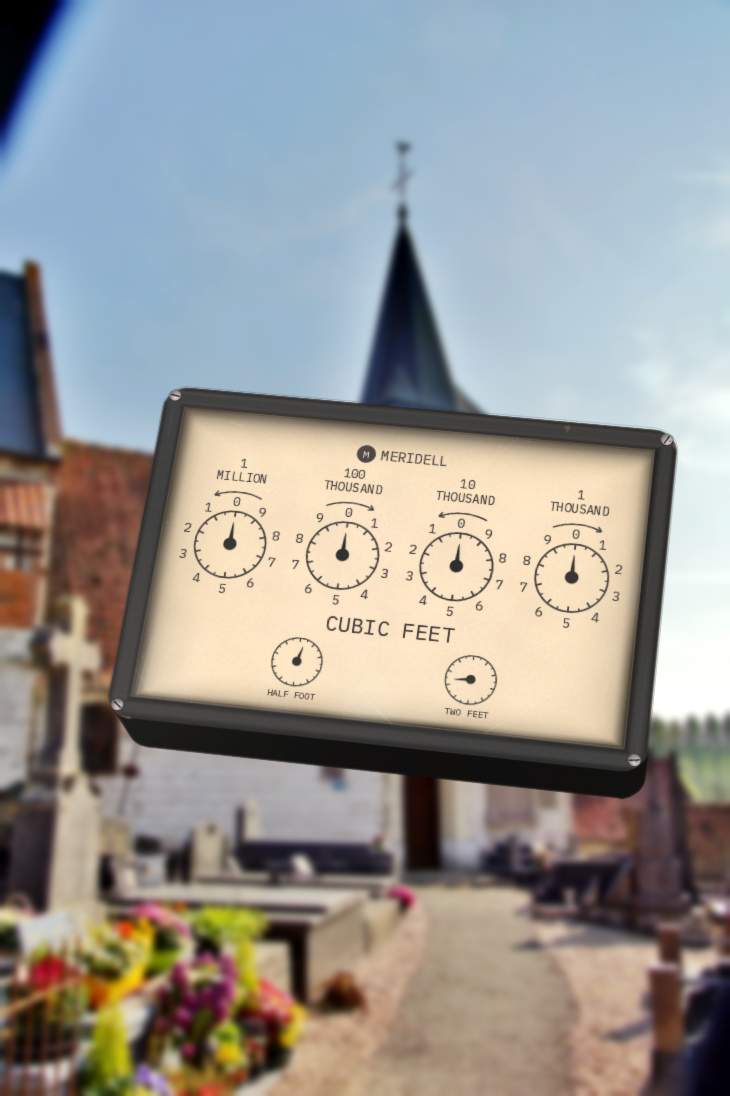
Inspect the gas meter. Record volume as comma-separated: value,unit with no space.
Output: 0,ft³
